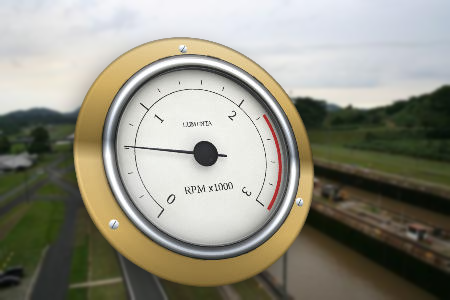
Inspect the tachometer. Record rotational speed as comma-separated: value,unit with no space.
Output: 600,rpm
